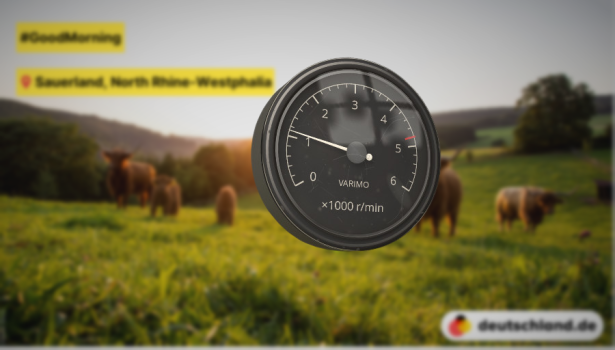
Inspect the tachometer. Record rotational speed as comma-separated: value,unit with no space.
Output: 1100,rpm
